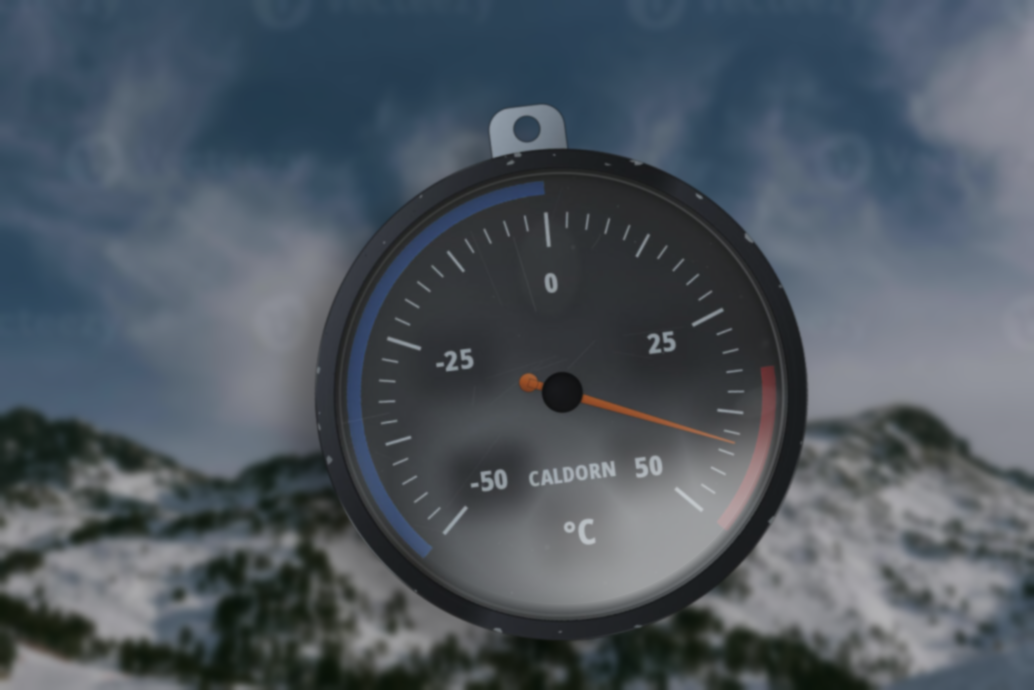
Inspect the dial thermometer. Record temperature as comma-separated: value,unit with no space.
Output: 41.25,°C
